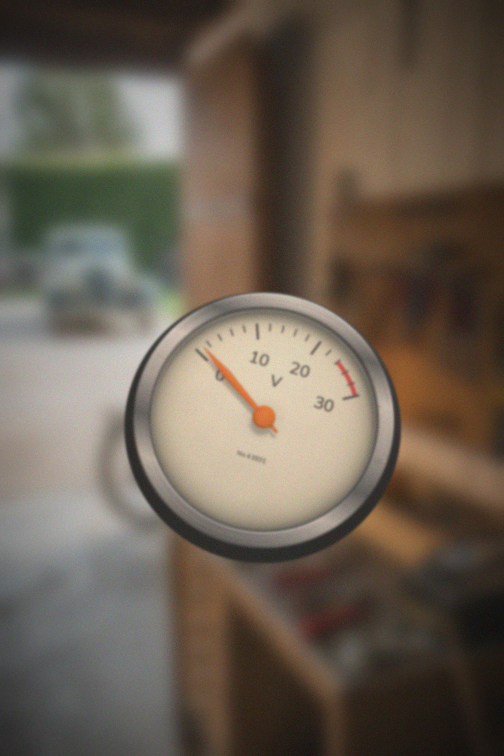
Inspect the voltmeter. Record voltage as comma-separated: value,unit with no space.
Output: 1,V
